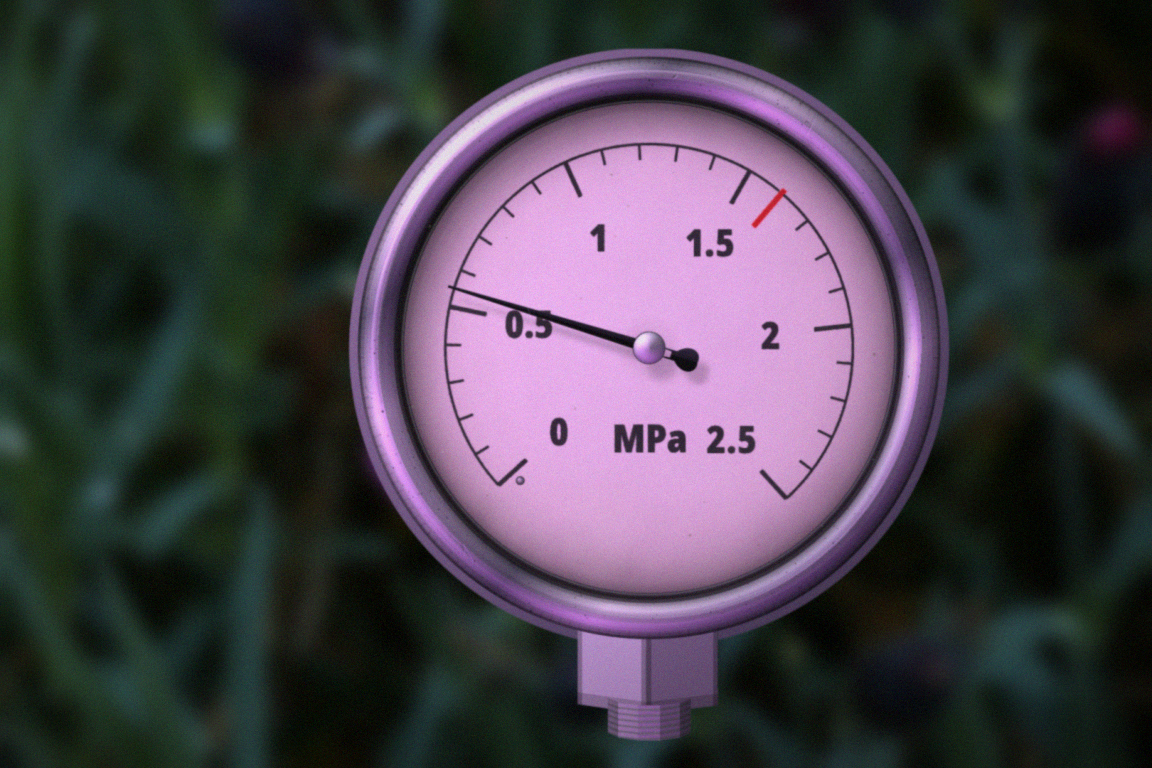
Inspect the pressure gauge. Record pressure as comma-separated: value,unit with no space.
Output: 0.55,MPa
